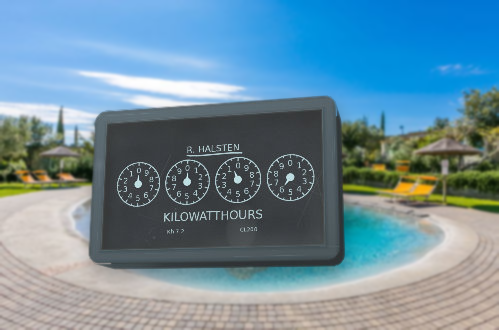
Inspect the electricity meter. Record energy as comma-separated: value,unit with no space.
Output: 6,kWh
